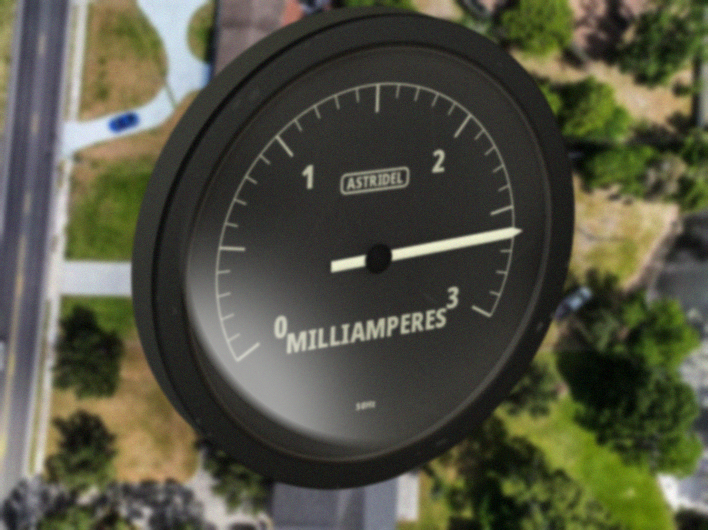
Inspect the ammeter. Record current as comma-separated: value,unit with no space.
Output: 2.6,mA
